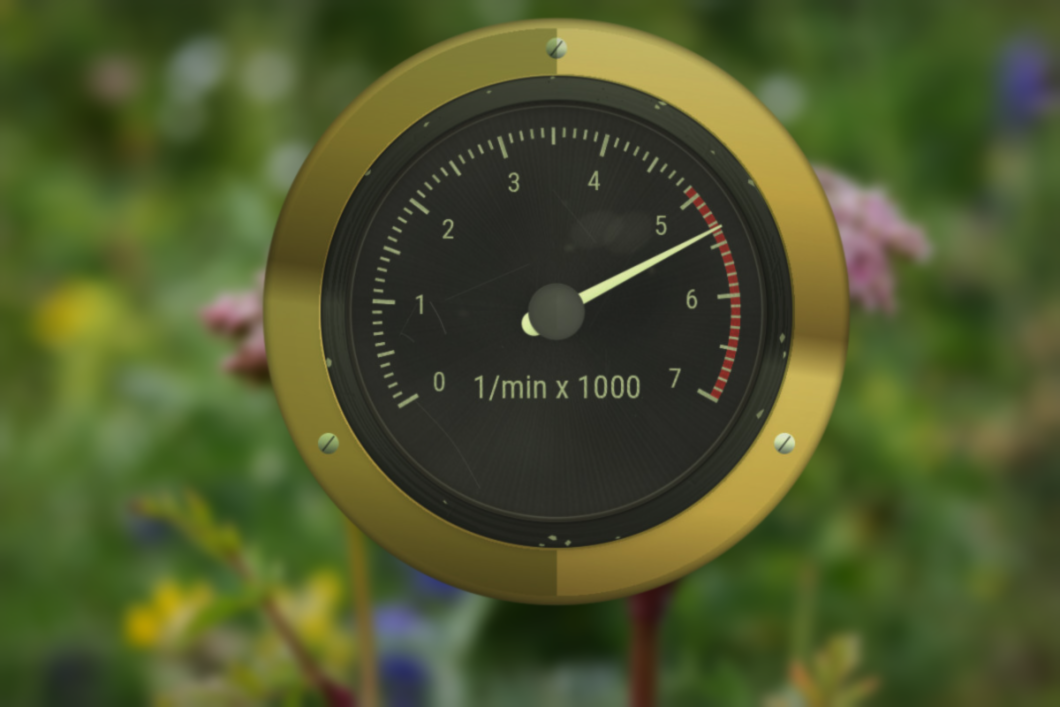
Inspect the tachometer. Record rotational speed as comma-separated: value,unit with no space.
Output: 5350,rpm
